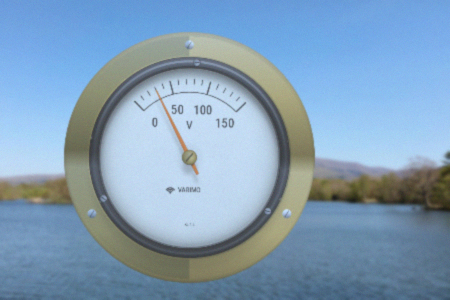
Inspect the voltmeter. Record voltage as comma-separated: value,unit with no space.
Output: 30,V
